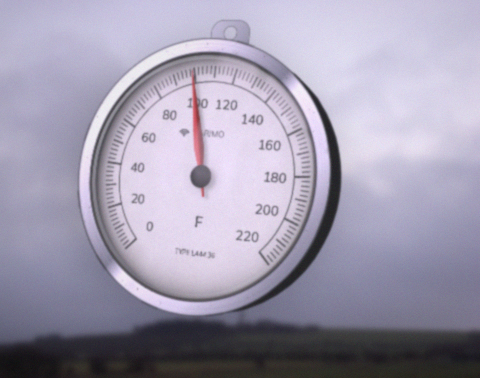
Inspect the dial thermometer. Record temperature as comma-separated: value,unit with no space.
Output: 100,°F
